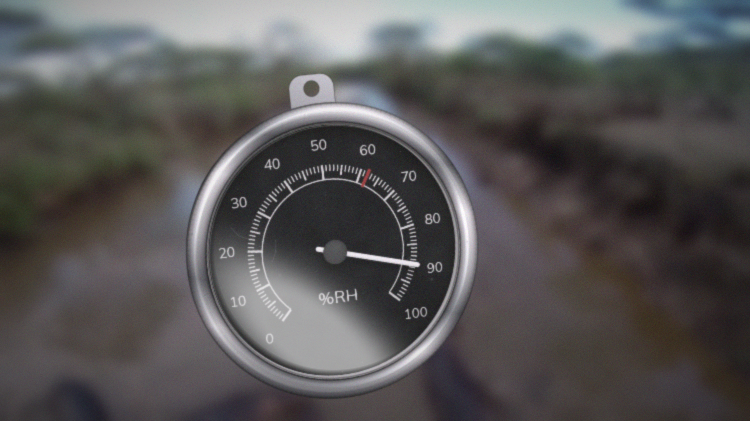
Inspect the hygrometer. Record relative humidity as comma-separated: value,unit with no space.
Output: 90,%
